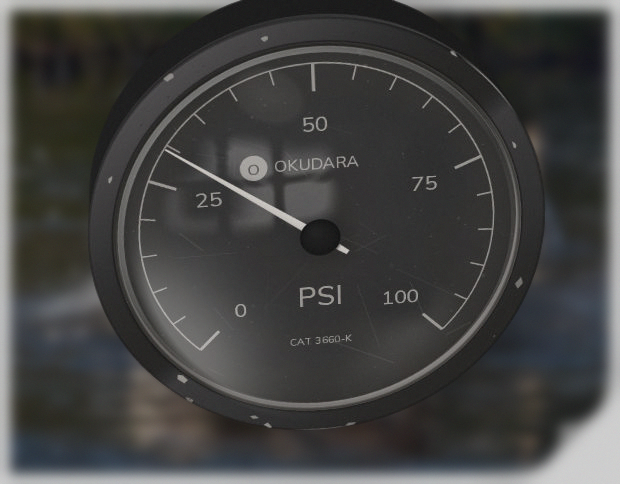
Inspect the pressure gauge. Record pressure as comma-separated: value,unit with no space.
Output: 30,psi
